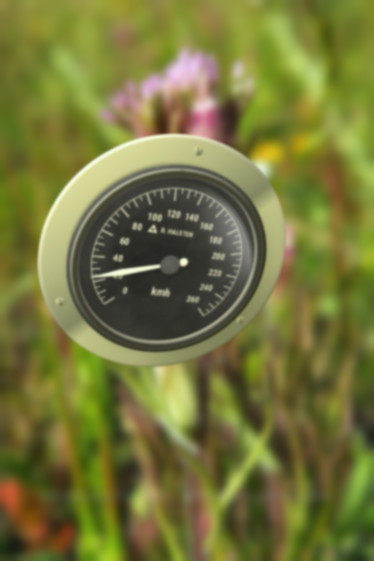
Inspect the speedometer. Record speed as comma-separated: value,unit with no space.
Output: 25,km/h
